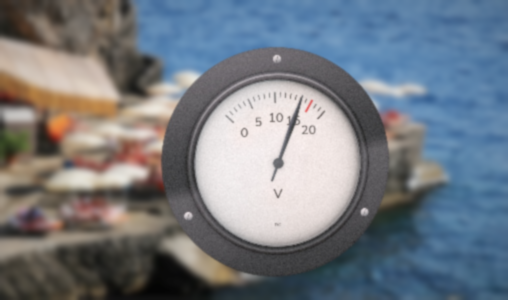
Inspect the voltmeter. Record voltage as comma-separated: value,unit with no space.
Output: 15,V
